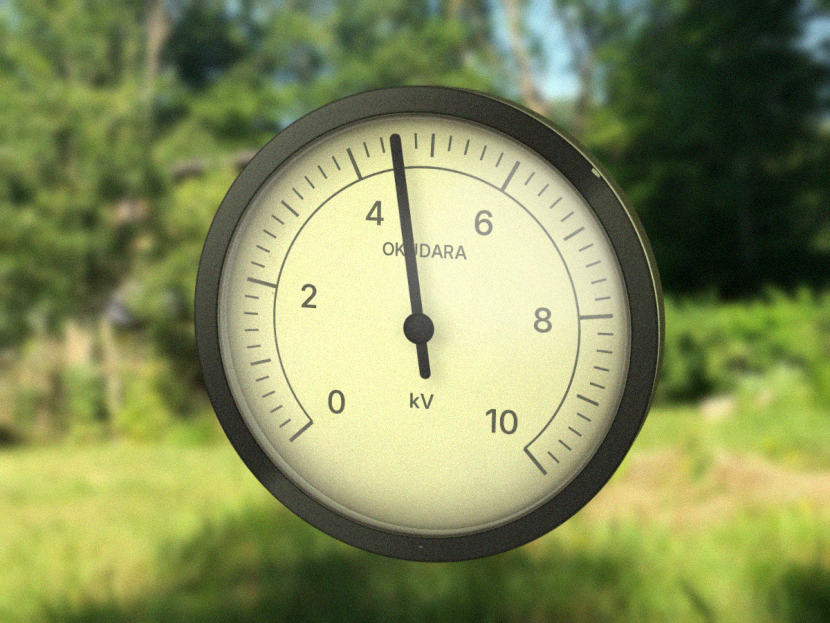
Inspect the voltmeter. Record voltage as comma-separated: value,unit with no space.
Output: 4.6,kV
